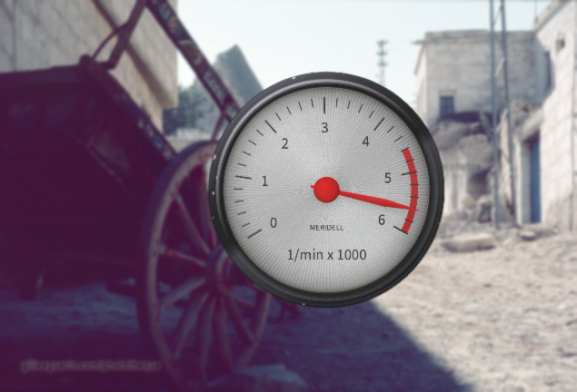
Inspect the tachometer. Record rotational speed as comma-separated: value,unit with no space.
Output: 5600,rpm
